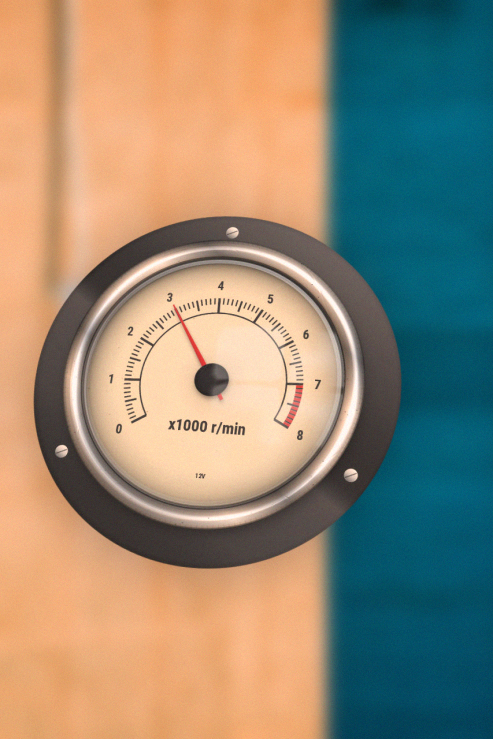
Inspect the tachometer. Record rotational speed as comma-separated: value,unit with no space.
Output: 3000,rpm
